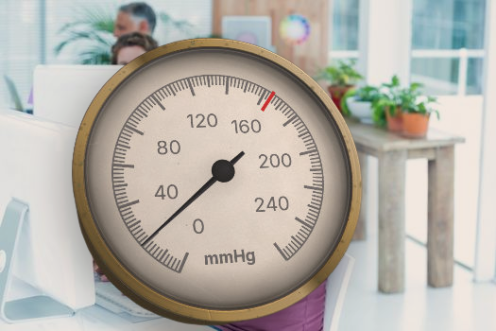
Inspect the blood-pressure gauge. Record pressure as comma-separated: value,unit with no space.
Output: 20,mmHg
